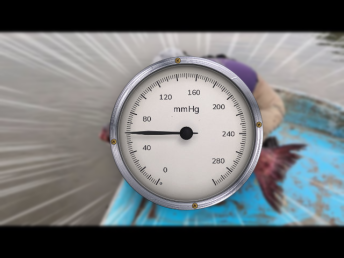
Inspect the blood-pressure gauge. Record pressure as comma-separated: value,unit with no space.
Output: 60,mmHg
